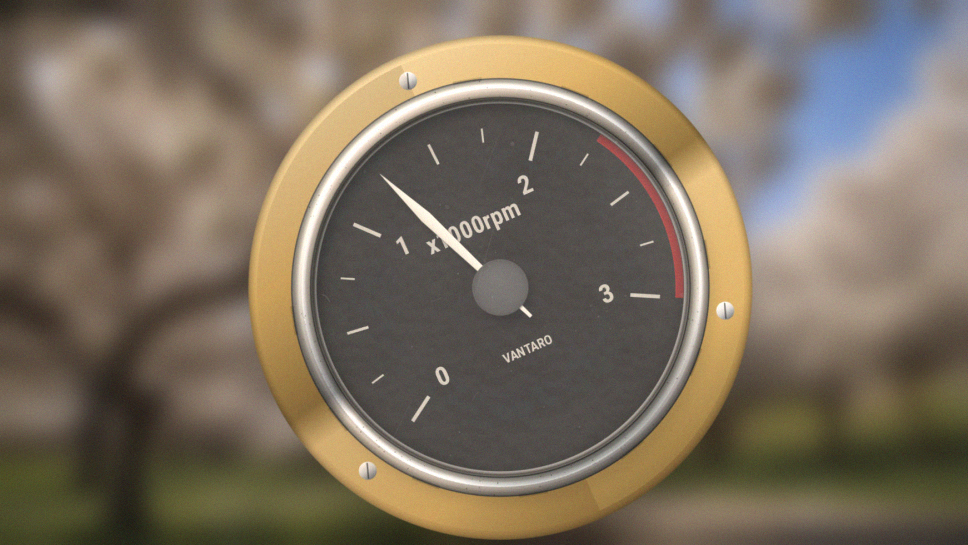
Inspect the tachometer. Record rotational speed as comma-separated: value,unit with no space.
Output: 1250,rpm
